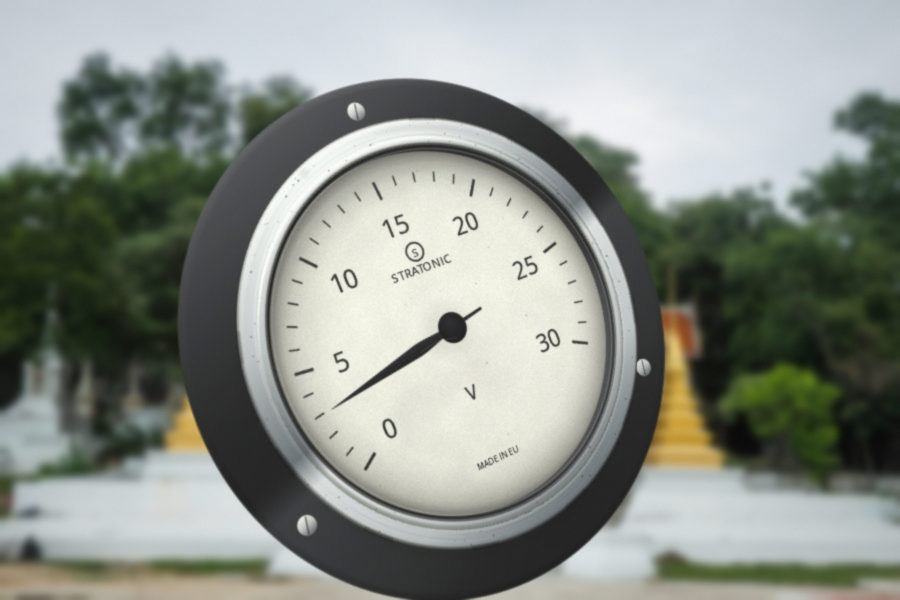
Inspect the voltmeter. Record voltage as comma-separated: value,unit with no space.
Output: 3,V
